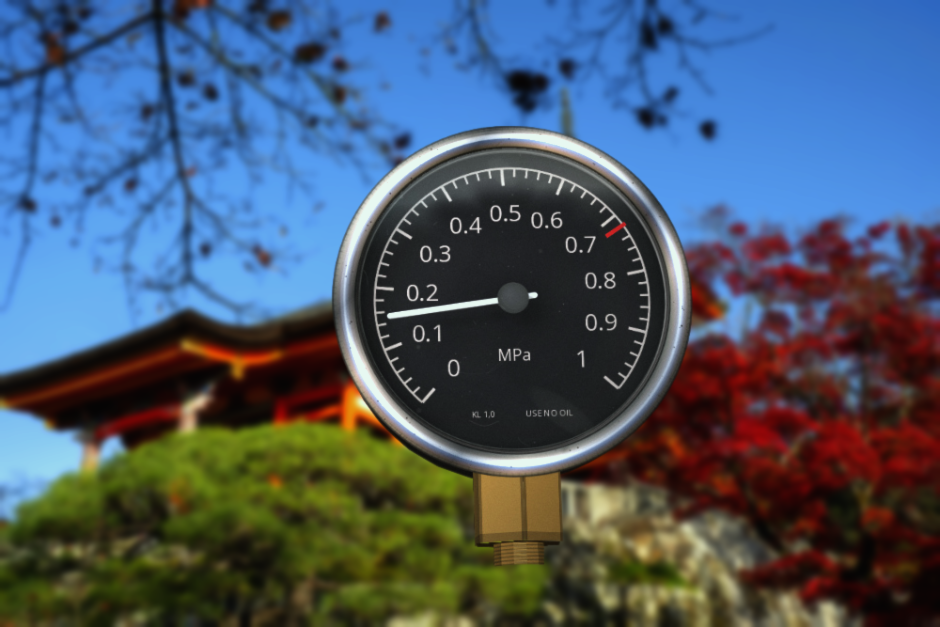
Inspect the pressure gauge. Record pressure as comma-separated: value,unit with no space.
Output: 0.15,MPa
